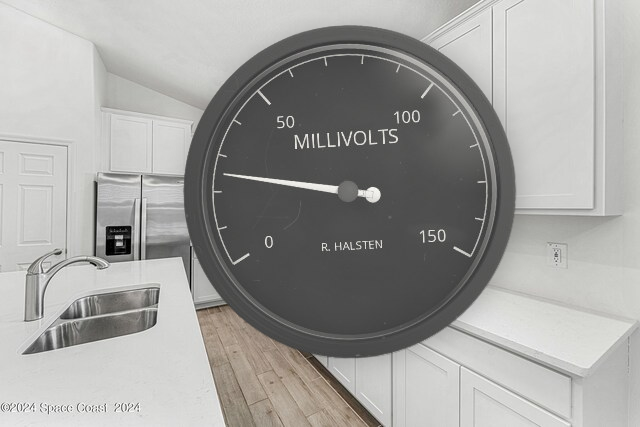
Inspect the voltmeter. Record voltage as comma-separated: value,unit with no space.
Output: 25,mV
